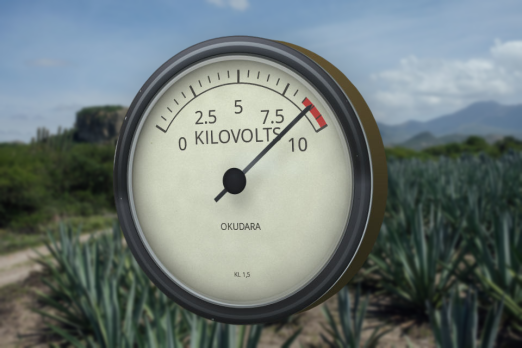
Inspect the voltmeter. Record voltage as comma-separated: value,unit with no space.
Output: 9,kV
